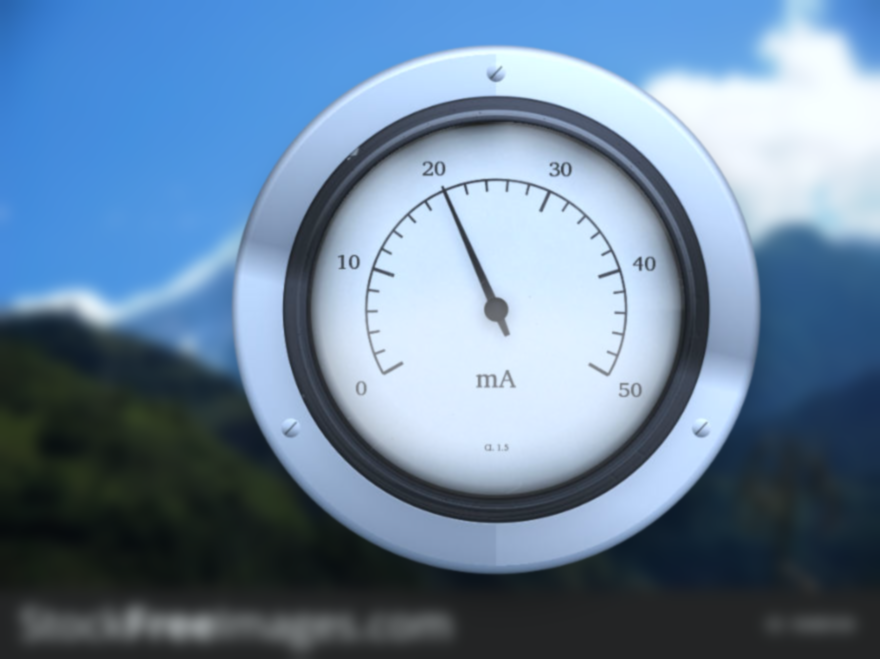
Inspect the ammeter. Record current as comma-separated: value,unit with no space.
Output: 20,mA
